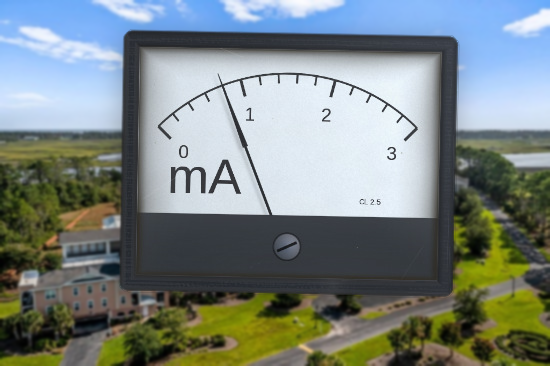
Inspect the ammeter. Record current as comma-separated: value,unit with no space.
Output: 0.8,mA
